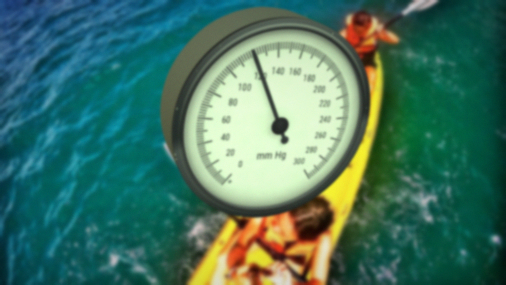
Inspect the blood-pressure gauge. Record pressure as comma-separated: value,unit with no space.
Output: 120,mmHg
